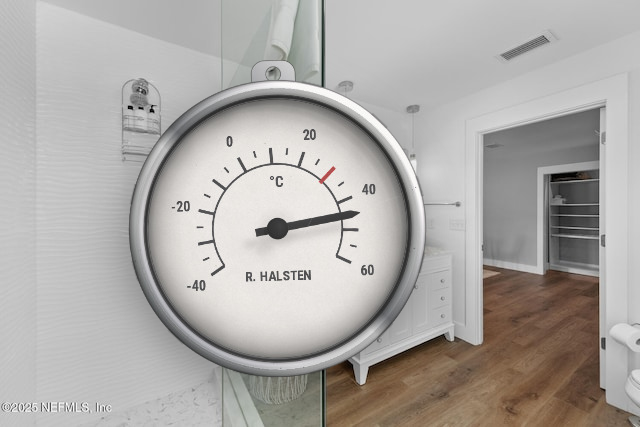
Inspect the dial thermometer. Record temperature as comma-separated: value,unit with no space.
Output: 45,°C
